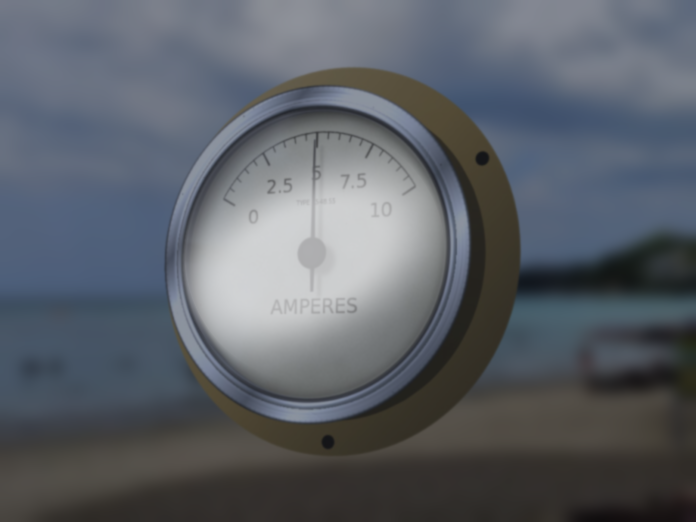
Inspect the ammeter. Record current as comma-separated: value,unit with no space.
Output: 5,A
